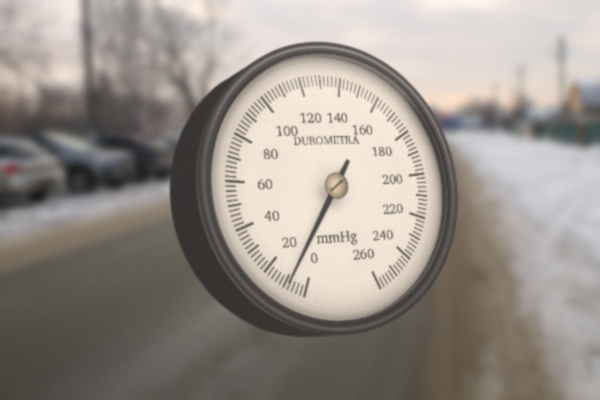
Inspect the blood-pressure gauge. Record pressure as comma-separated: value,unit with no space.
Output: 10,mmHg
